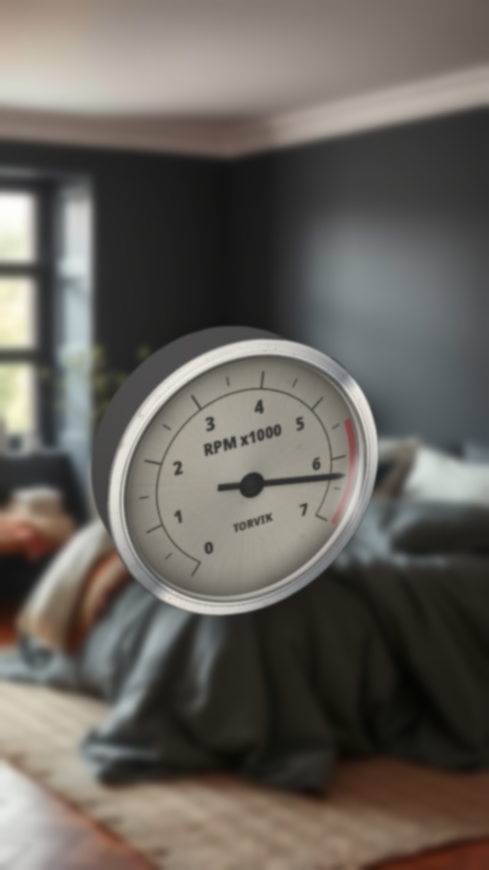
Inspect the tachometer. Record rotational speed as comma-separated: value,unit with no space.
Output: 6250,rpm
